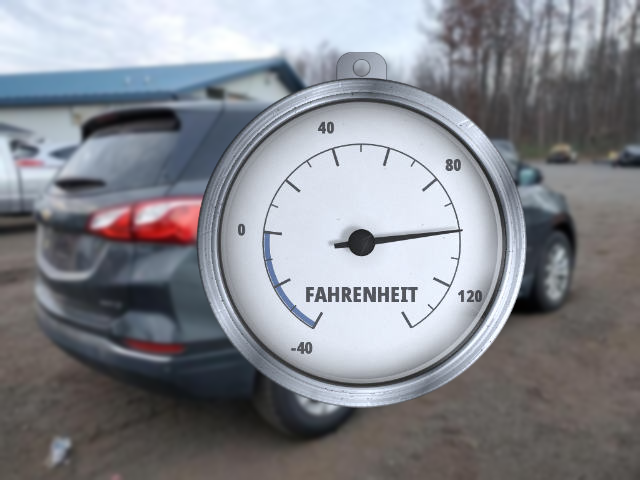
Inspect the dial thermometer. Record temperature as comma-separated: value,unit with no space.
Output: 100,°F
